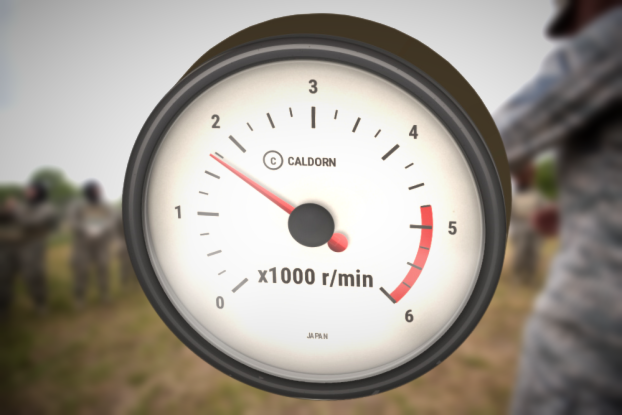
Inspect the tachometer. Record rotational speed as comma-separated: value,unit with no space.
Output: 1750,rpm
